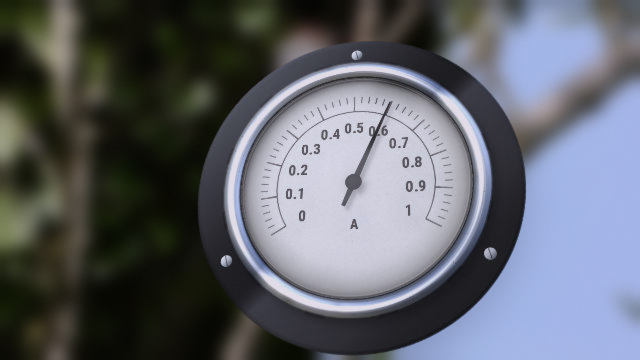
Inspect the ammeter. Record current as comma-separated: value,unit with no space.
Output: 0.6,A
